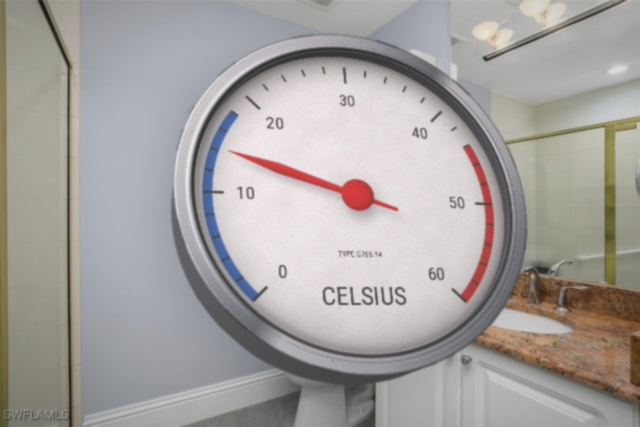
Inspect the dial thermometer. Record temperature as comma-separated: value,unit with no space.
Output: 14,°C
